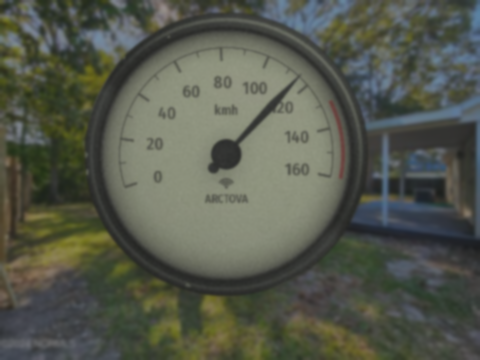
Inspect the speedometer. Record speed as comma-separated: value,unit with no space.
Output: 115,km/h
